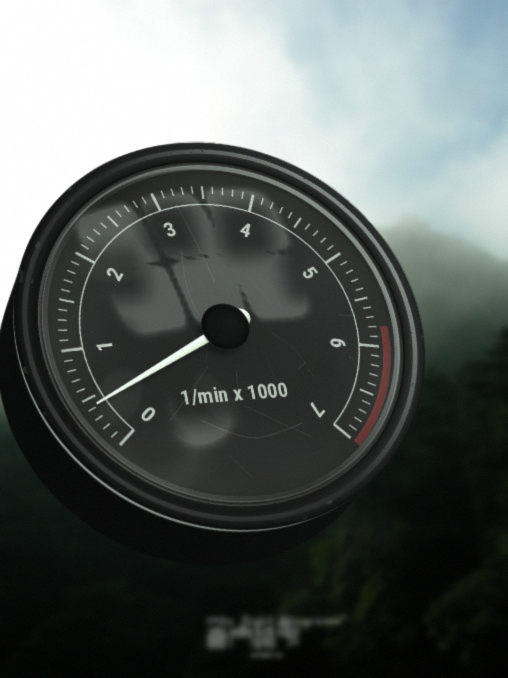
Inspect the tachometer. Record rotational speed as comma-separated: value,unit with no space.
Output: 400,rpm
